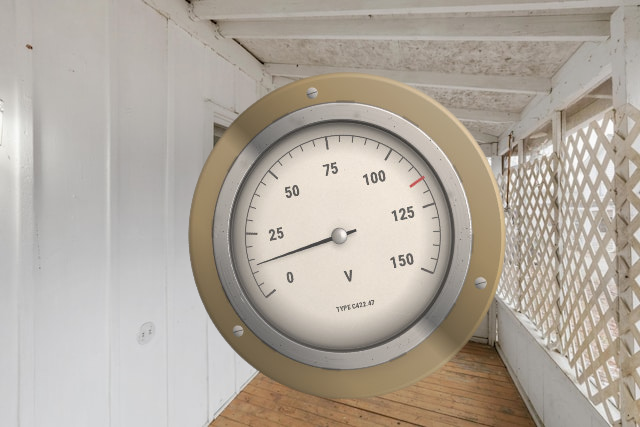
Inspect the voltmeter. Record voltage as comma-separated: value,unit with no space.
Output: 12.5,V
